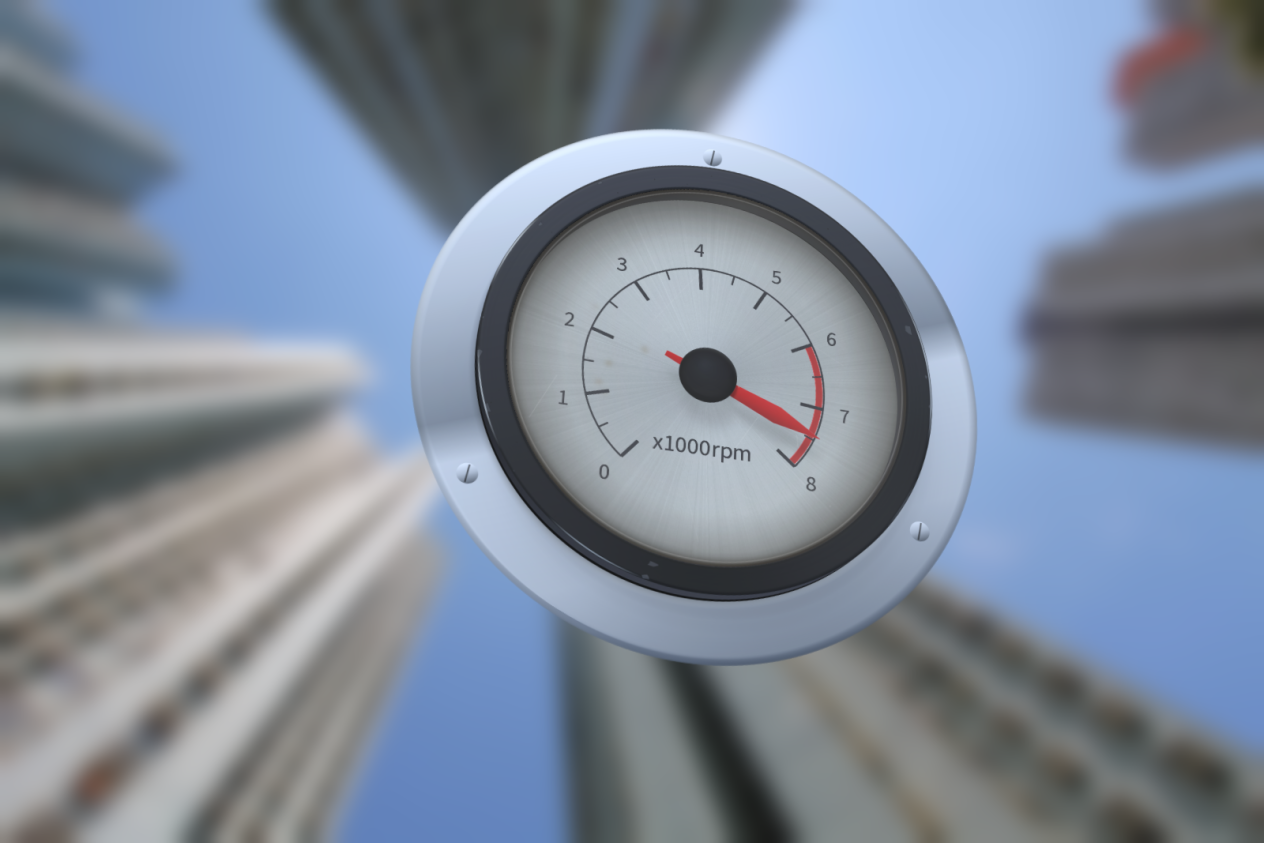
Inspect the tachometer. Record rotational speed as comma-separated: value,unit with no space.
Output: 7500,rpm
